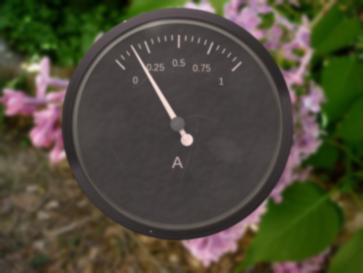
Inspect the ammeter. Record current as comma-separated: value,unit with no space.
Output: 0.15,A
